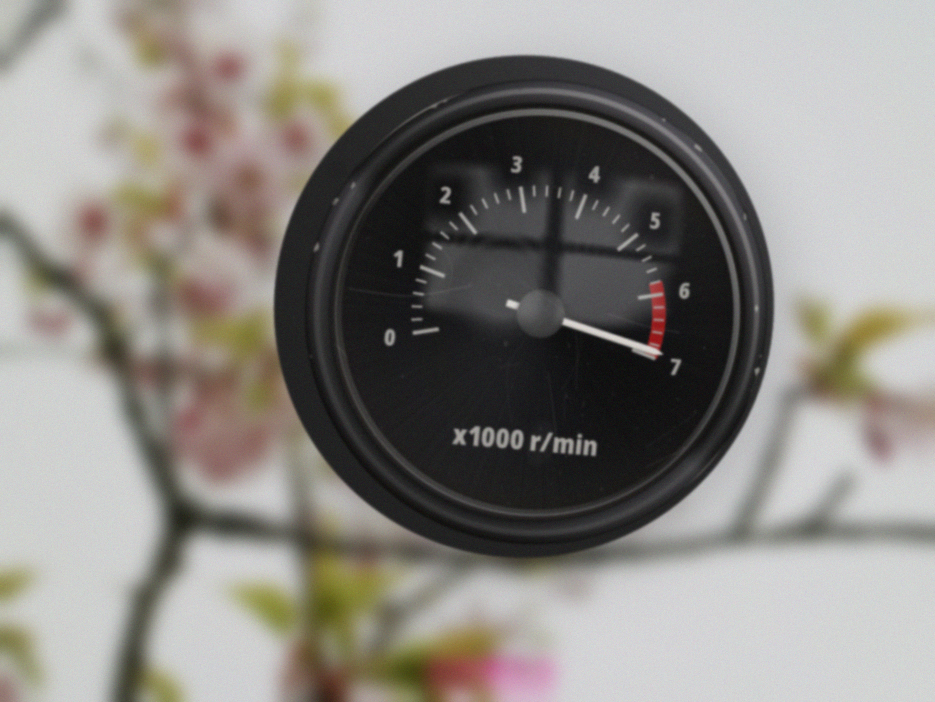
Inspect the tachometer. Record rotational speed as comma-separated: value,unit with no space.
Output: 6900,rpm
